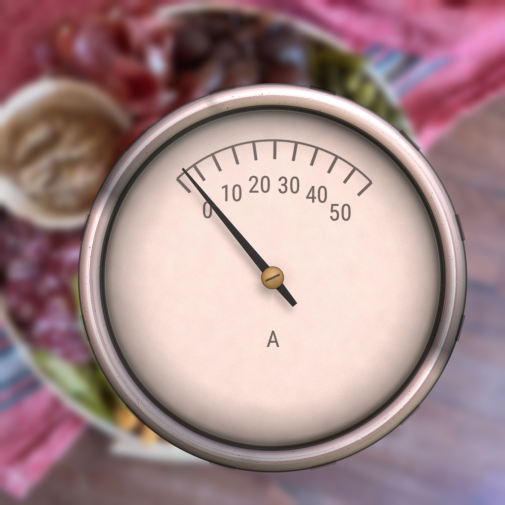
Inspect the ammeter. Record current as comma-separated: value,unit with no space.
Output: 2.5,A
